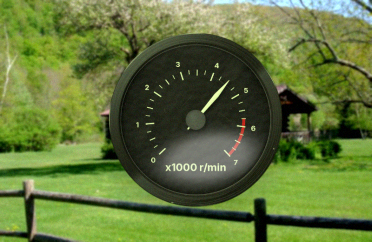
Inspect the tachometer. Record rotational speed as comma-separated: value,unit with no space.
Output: 4500,rpm
